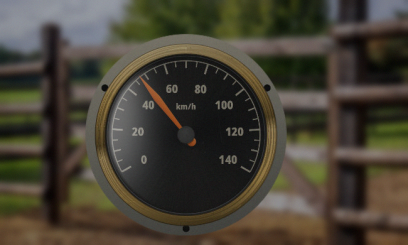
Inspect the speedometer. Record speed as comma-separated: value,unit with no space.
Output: 47.5,km/h
